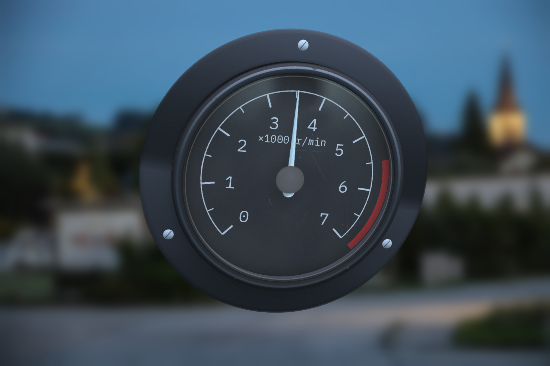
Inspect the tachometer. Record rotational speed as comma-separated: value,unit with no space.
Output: 3500,rpm
